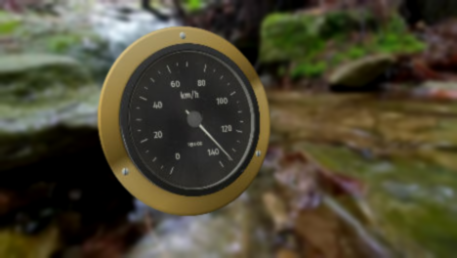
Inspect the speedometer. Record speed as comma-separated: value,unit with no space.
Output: 135,km/h
